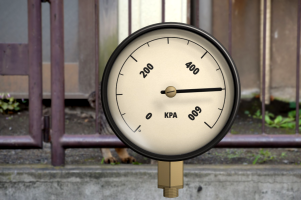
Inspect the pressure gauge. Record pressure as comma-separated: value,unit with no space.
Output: 500,kPa
